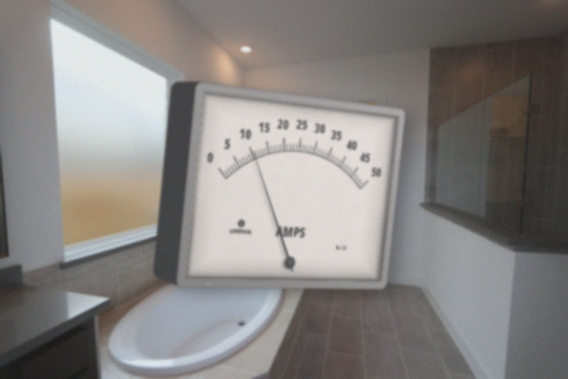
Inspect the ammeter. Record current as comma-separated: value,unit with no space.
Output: 10,A
